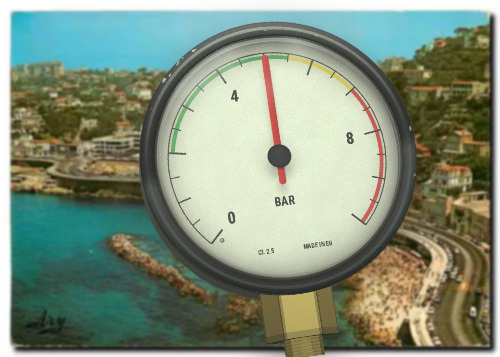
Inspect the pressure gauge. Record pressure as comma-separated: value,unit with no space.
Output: 5,bar
